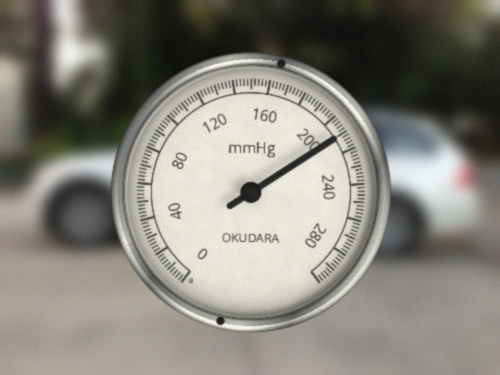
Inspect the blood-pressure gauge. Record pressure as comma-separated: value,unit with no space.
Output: 210,mmHg
